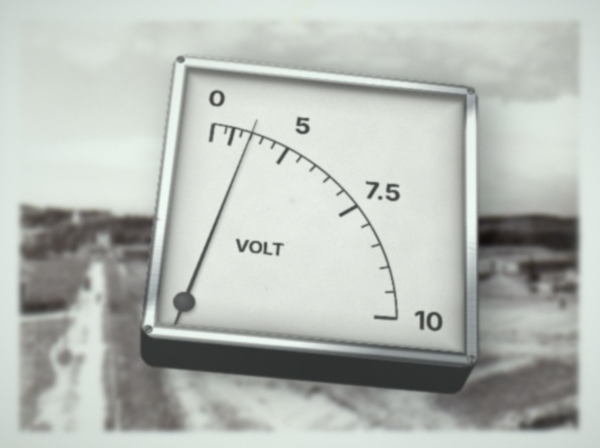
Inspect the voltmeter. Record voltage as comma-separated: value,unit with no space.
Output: 3.5,V
